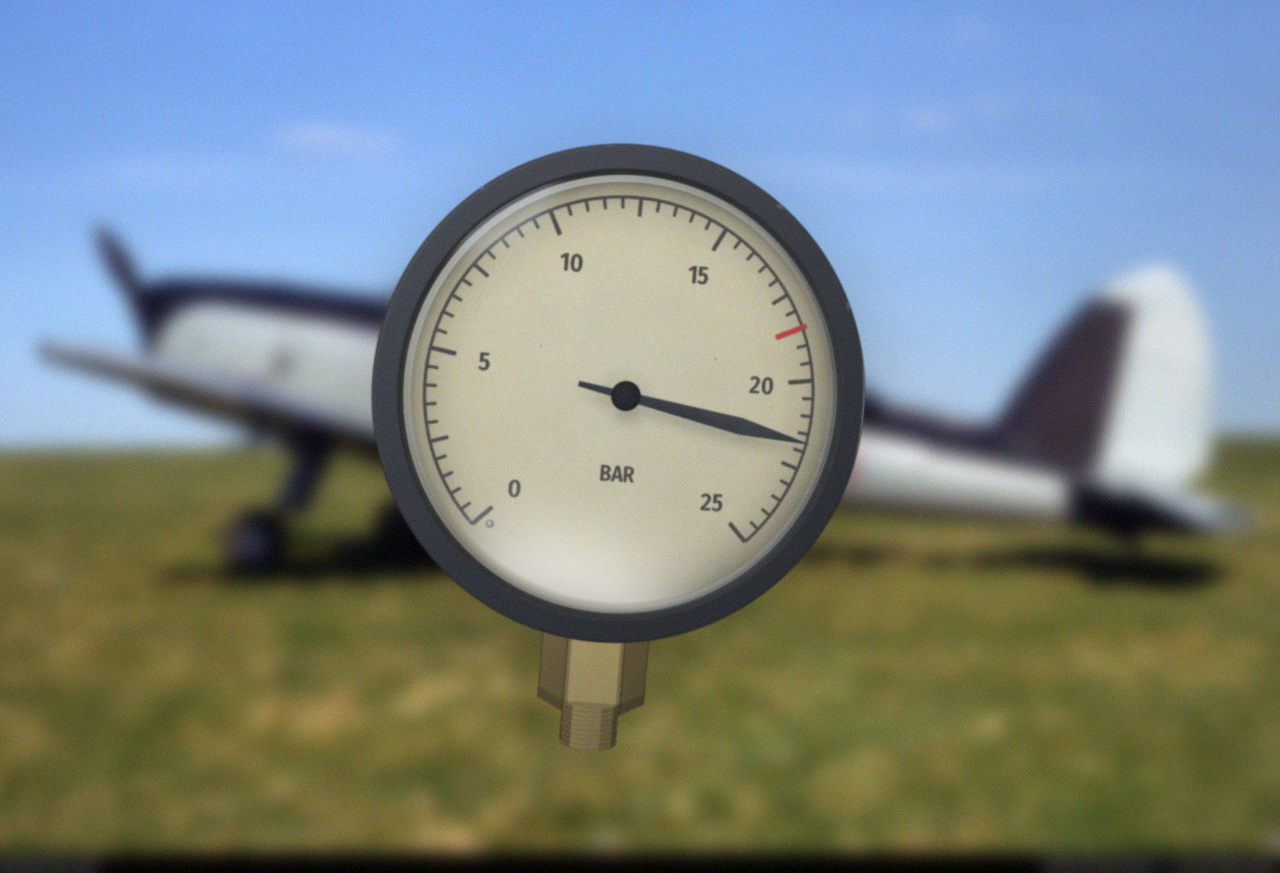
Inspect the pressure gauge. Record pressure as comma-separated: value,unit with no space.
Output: 21.75,bar
